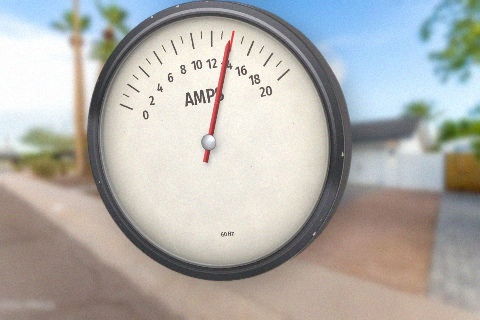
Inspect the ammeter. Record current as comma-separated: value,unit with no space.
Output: 14,A
